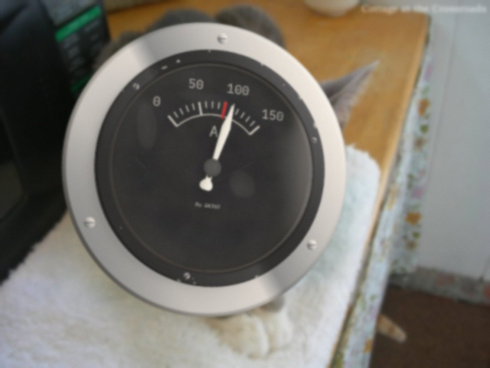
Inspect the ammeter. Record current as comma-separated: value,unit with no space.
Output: 100,A
